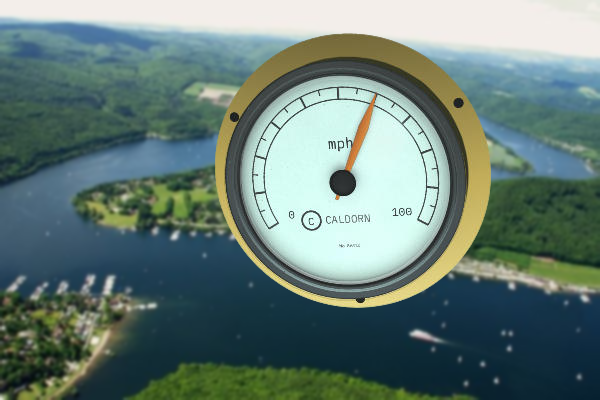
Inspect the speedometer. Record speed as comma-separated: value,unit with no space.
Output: 60,mph
